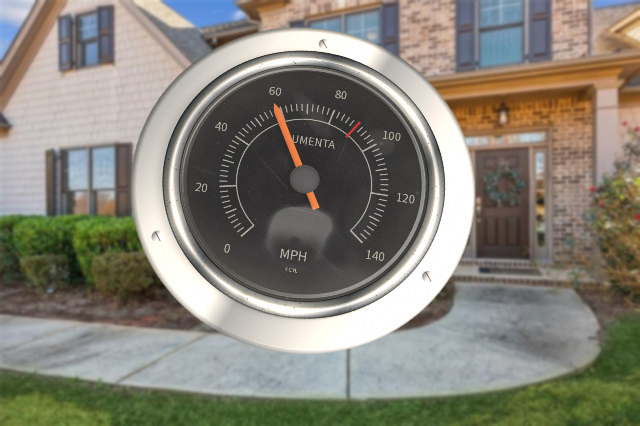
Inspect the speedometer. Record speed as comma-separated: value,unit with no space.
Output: 58,mph
